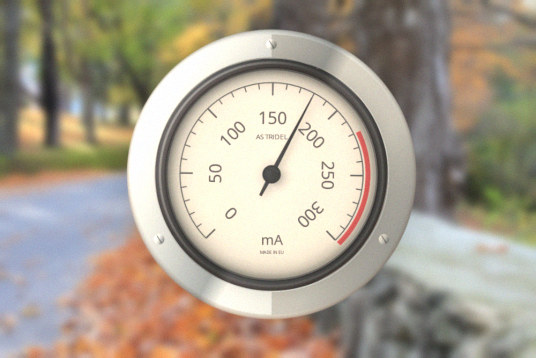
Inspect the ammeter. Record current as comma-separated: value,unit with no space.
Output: 180,mA
